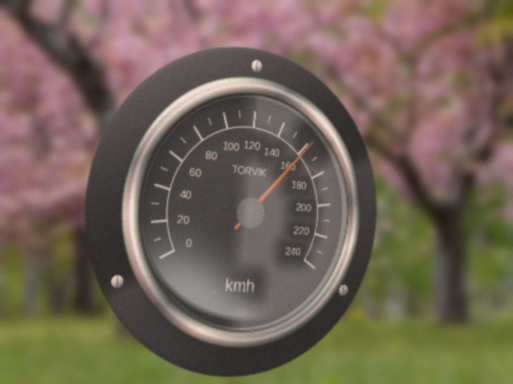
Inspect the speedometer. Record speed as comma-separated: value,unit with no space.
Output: 160,km/h
